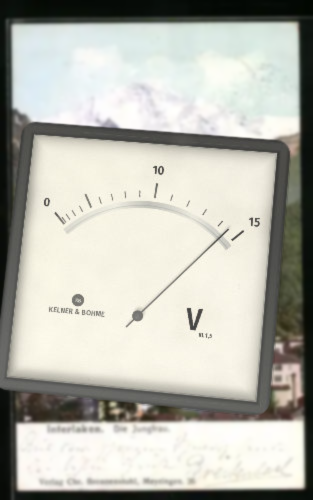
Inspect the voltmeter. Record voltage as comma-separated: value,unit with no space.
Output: 14.5,V
